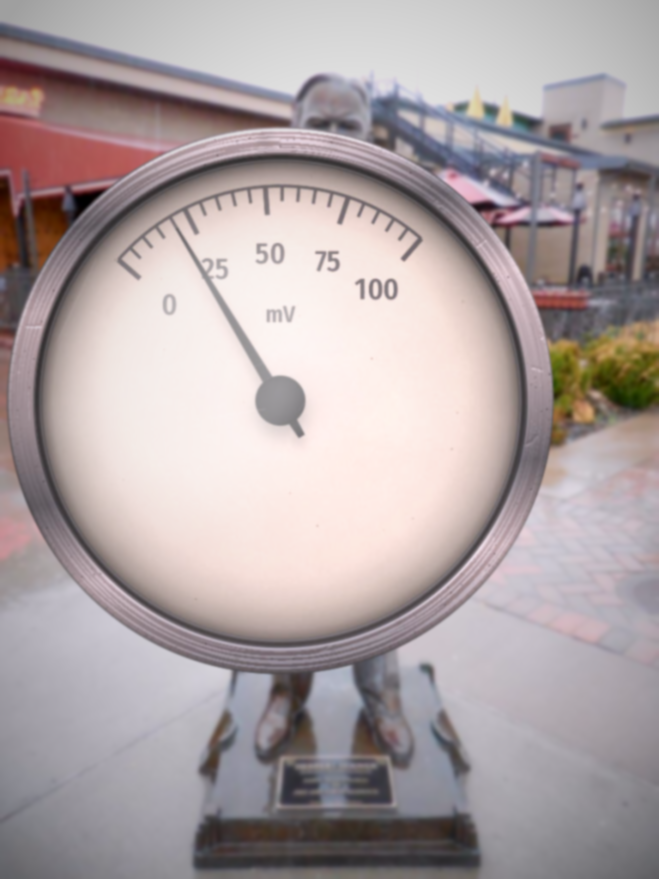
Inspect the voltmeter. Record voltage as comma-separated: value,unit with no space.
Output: 20,mV
